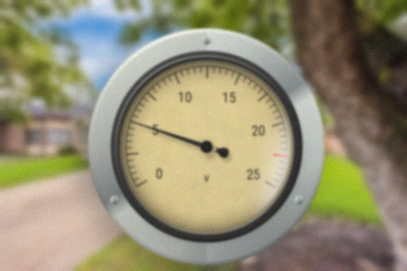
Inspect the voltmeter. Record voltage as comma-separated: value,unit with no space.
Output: 5,V
